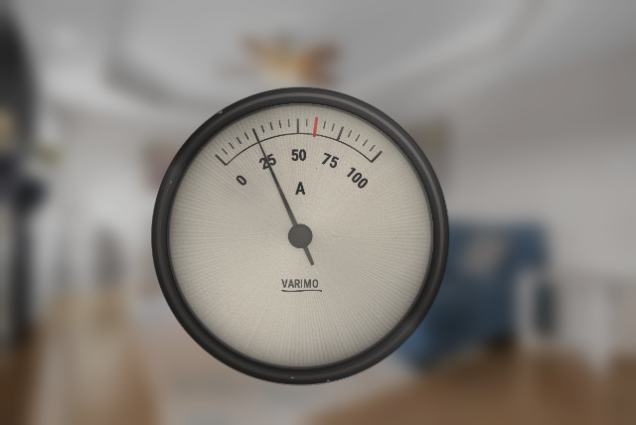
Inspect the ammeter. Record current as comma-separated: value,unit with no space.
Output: 25,A
